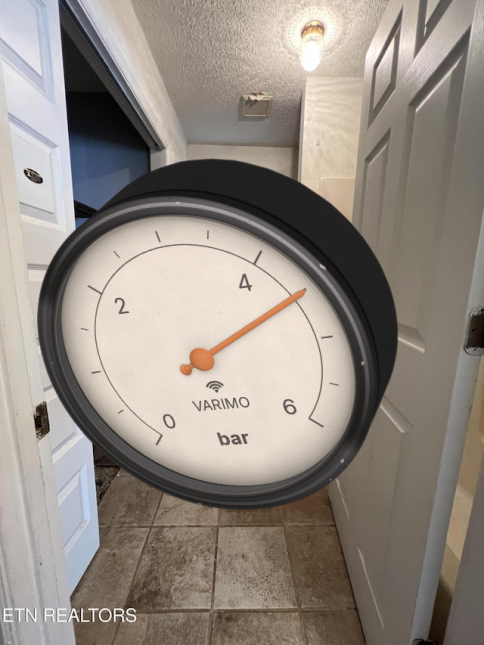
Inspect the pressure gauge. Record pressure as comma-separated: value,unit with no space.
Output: 4.5,bar
